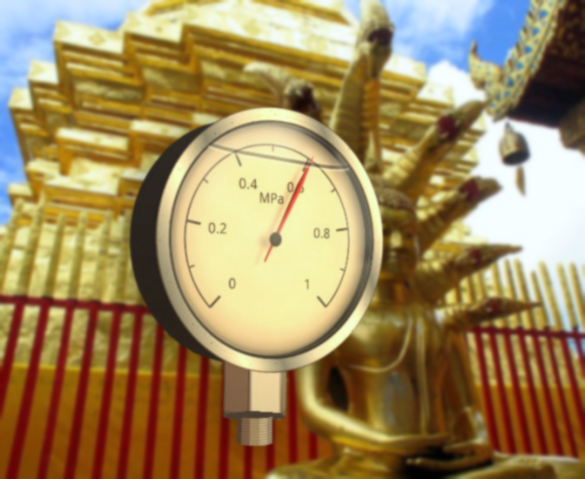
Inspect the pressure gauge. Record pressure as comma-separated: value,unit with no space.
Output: 0.6,MPa
